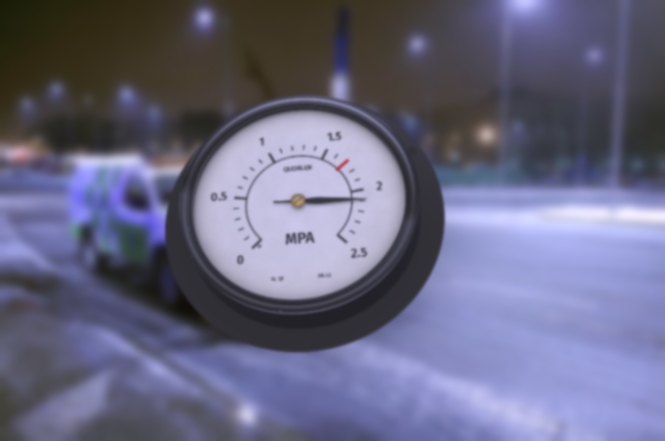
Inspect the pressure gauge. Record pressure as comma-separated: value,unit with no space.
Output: 2.1,MPa
